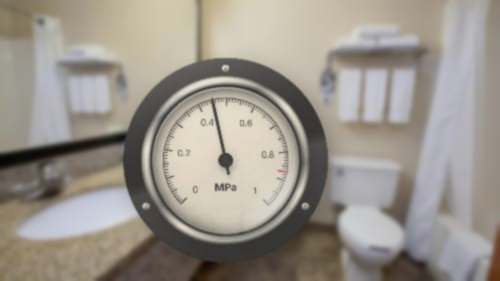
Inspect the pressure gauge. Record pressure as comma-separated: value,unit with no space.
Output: 0.45,MPa
